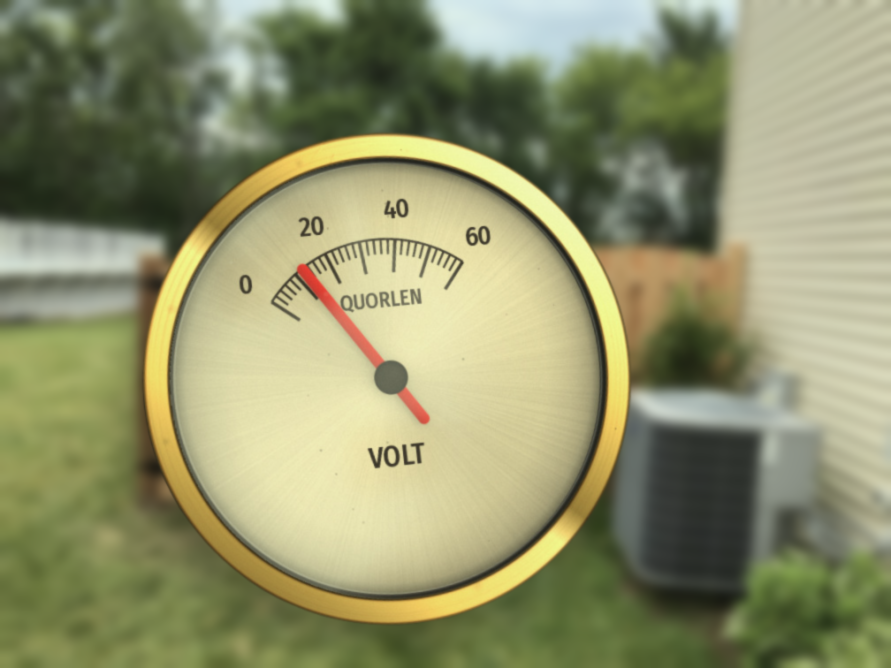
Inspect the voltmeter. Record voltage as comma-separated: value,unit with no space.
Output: 12,V
